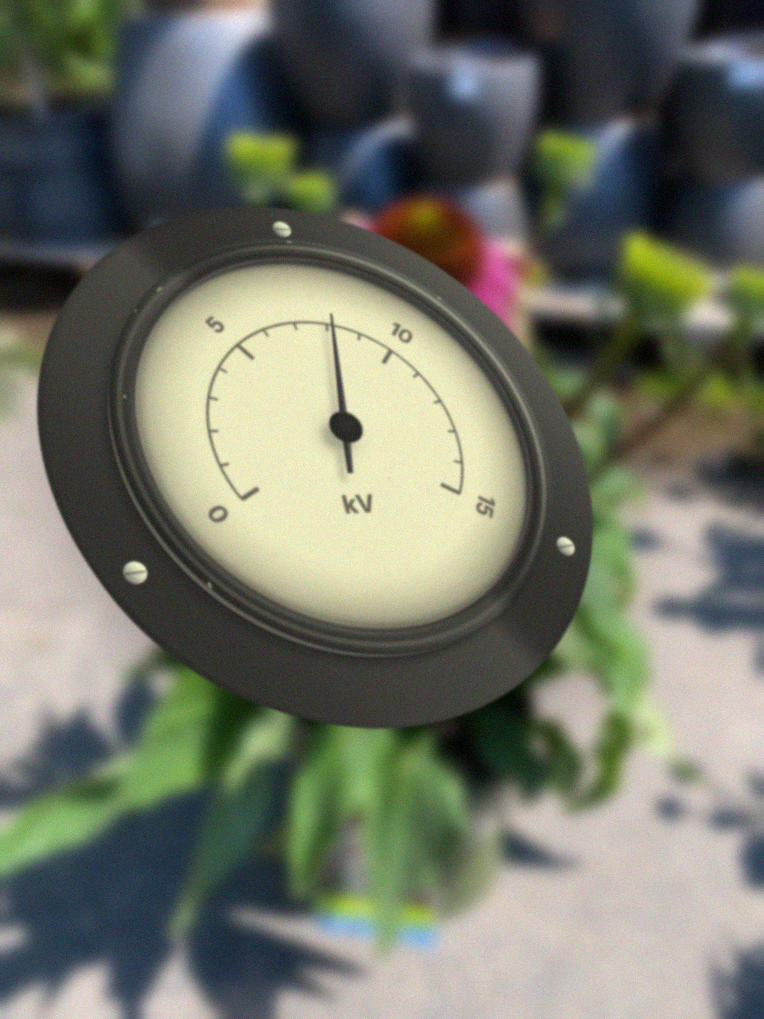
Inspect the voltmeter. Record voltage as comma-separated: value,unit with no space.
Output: 8,kV
